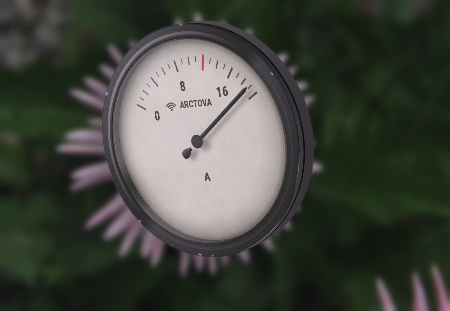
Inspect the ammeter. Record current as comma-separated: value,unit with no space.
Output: 19,A
